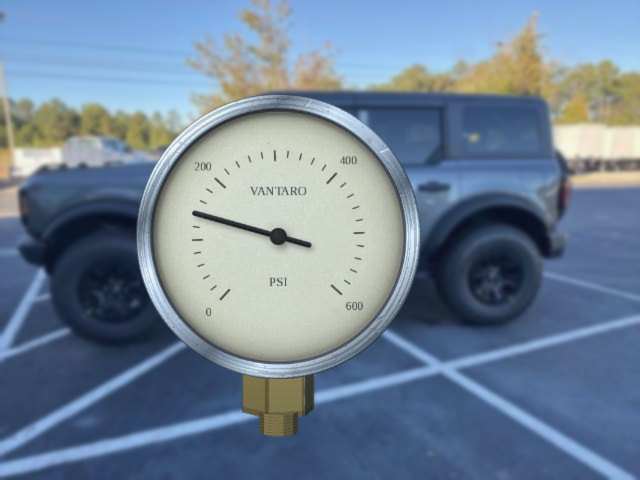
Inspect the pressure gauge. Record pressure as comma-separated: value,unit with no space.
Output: 140,psi
